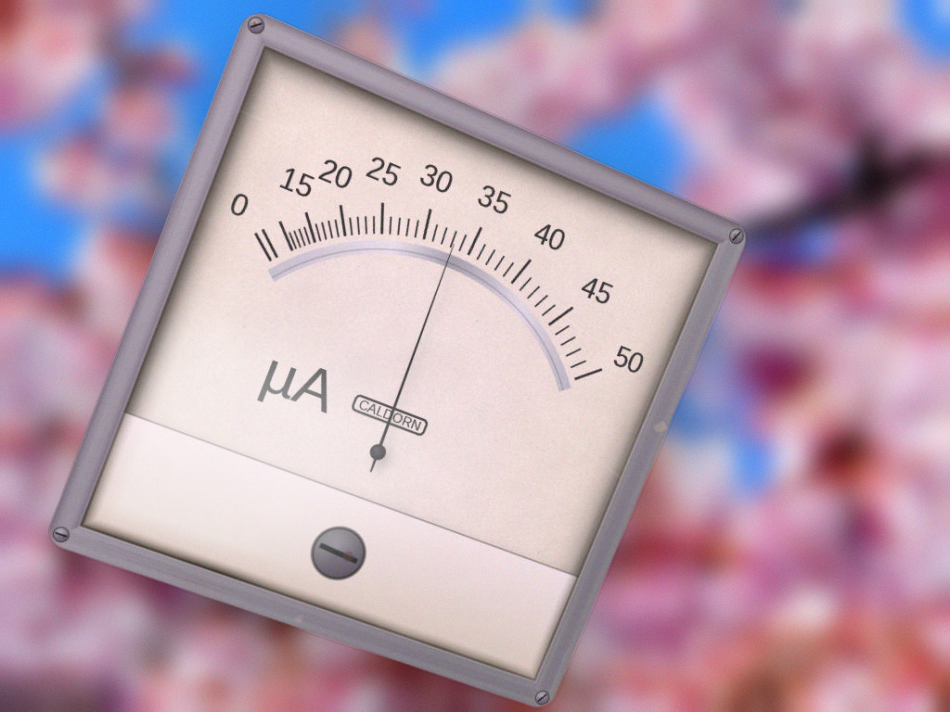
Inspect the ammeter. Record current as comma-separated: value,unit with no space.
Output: 33,µA
